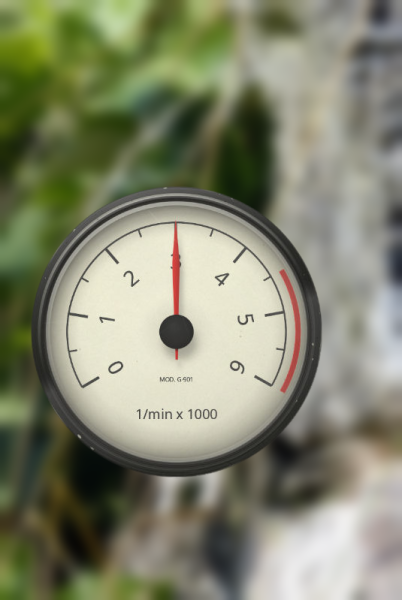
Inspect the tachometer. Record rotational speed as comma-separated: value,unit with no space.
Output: 3000,rpm
